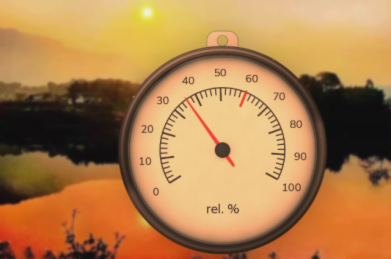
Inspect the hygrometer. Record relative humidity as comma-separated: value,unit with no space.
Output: 36,%
